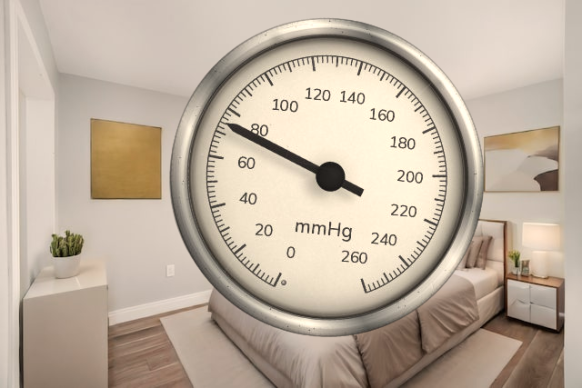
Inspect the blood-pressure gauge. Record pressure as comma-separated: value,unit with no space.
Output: 74,mmHg
